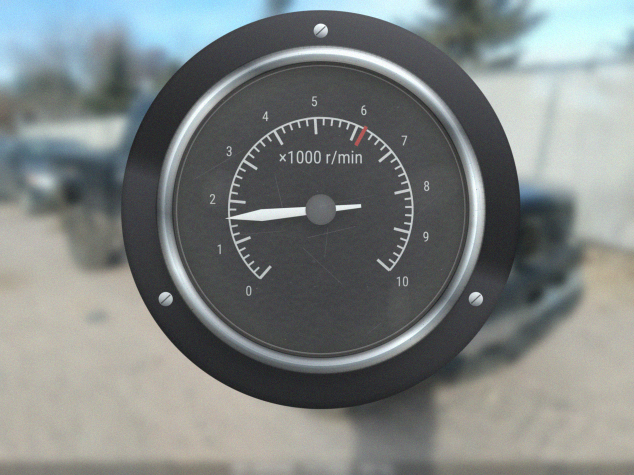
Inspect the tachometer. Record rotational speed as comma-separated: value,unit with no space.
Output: 1600,rpm
